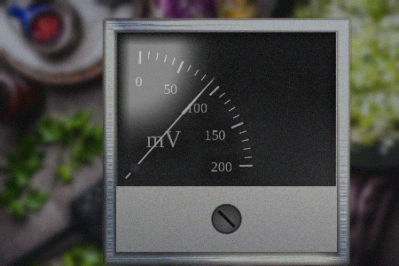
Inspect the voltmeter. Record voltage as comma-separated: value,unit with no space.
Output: 90,mV
